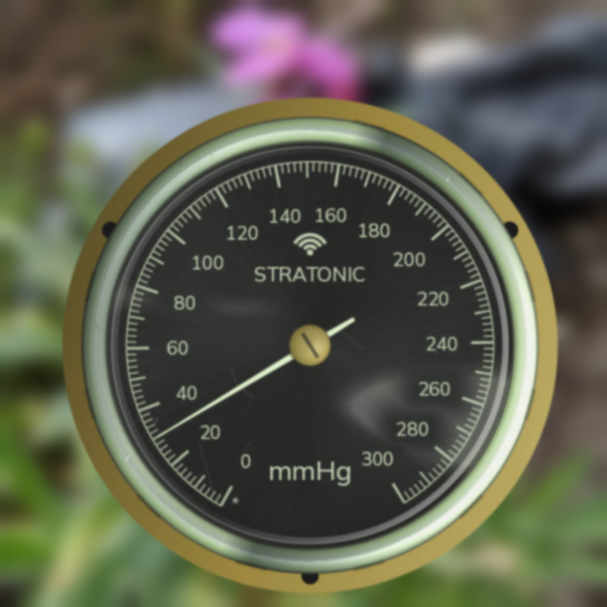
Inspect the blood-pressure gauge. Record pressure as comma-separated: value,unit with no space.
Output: 30,mmHg
